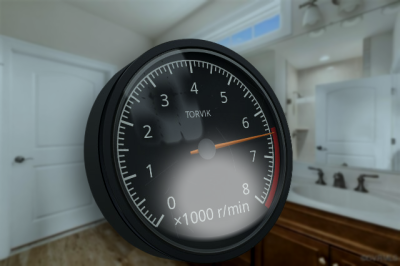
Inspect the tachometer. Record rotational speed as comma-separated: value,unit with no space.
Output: 6500,rpm
